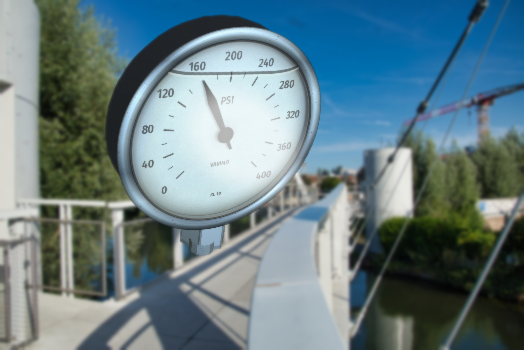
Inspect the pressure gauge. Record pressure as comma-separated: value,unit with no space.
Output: 160,psi
